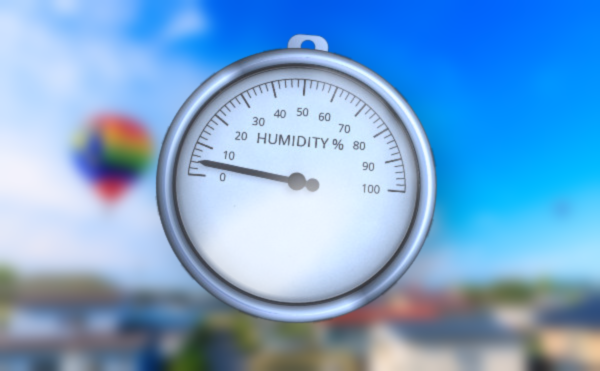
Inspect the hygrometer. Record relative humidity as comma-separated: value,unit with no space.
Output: 4,%
